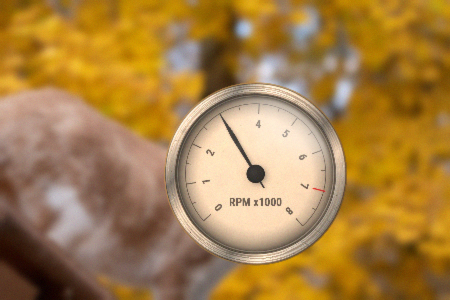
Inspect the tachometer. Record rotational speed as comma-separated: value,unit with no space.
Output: 3000,rpm
